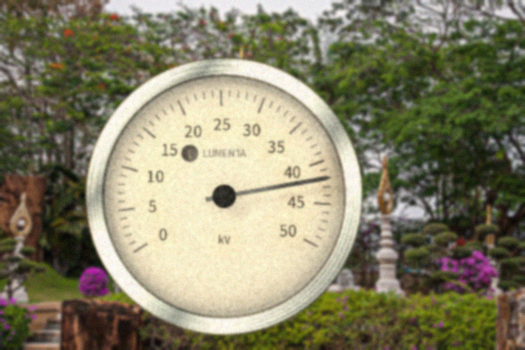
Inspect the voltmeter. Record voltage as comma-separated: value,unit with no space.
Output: 42,kV
